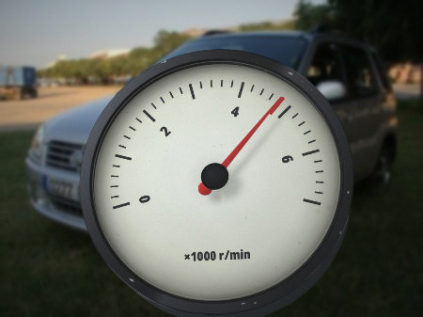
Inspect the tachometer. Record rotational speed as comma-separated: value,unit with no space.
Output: 4800,rpm
